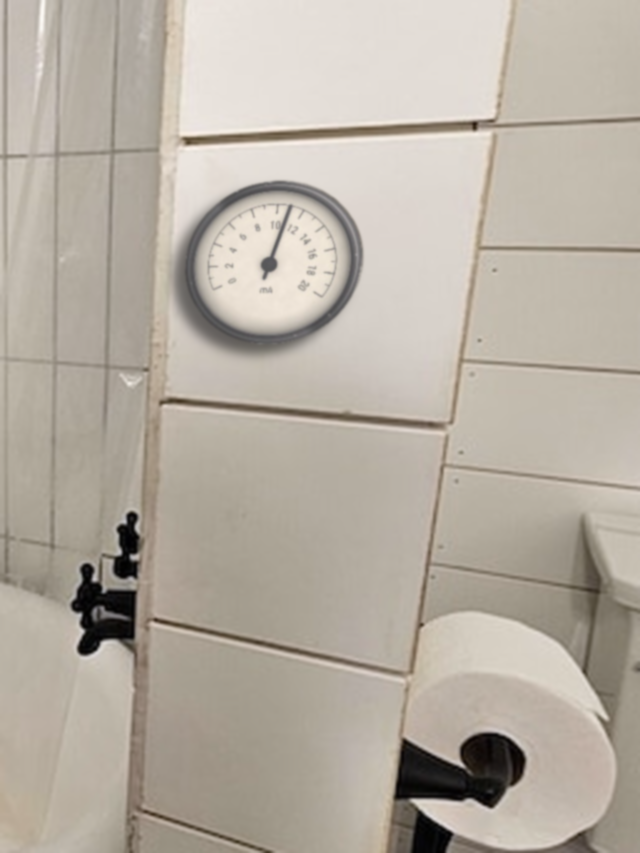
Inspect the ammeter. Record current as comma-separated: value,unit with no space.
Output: 11,mA
